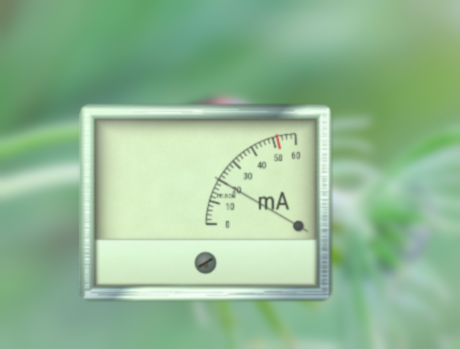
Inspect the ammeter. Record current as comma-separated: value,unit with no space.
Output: 20,mA
